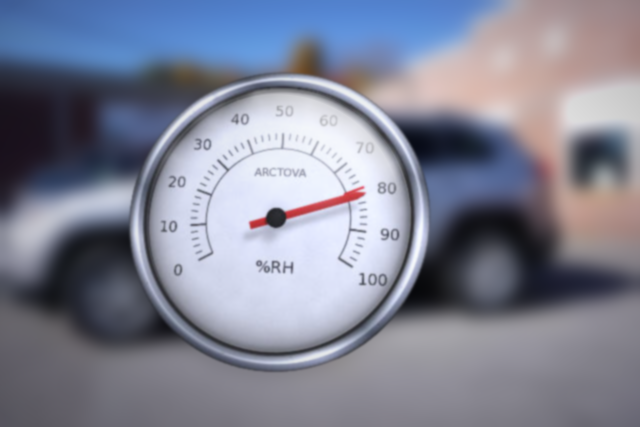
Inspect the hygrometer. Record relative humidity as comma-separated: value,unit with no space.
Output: 80,%
